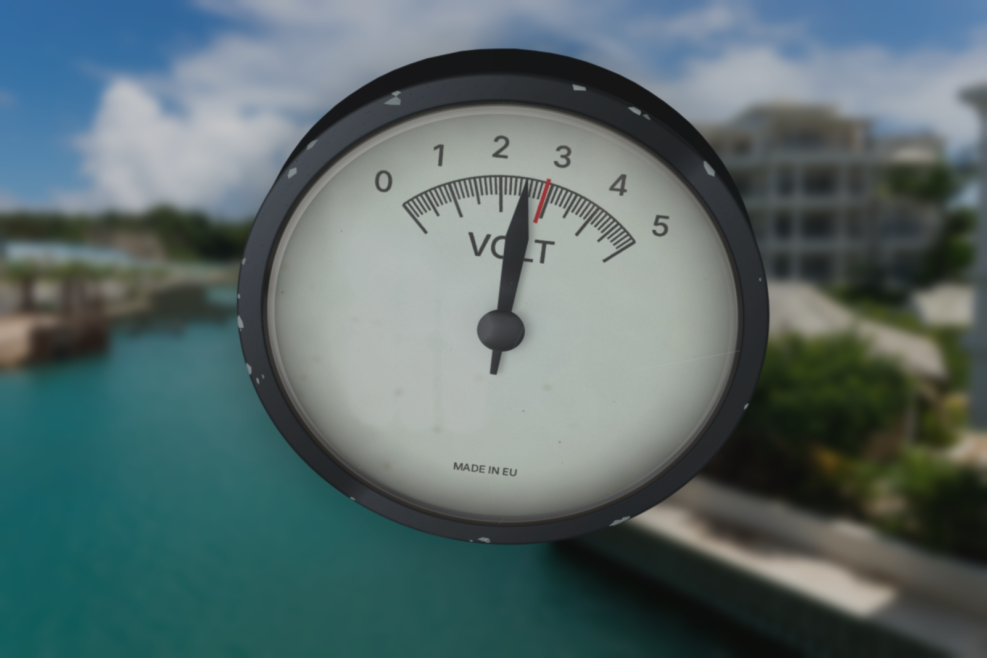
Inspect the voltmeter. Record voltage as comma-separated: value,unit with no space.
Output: 2.5,V
